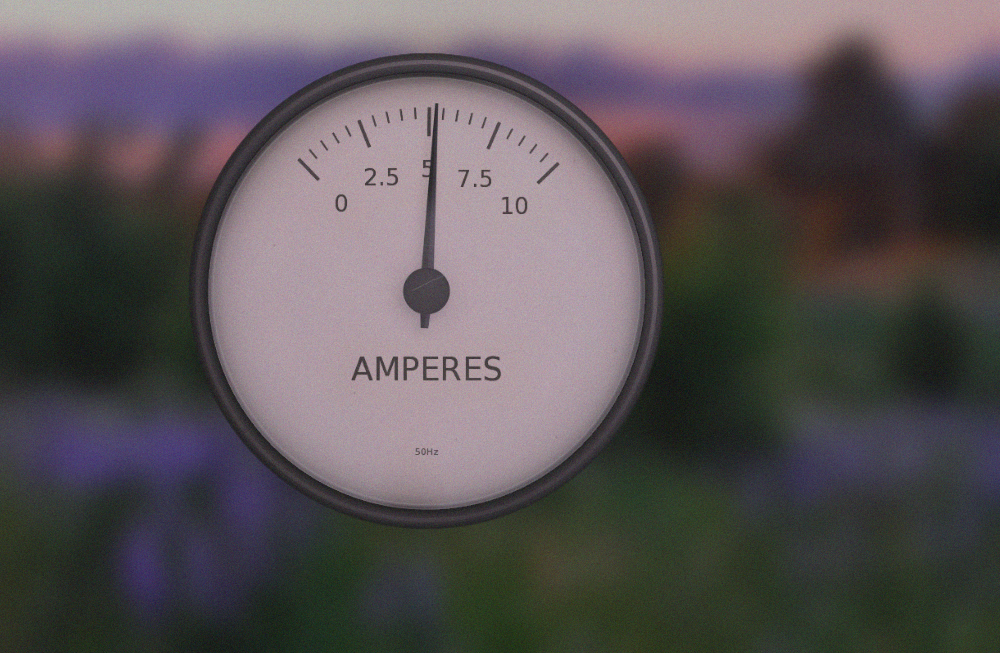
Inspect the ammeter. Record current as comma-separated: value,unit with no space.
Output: 5.25,A
